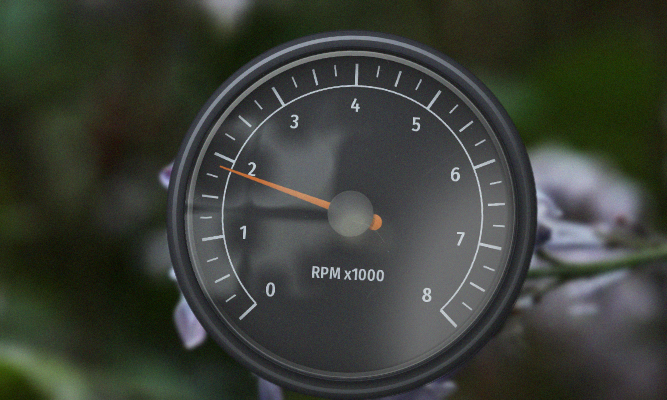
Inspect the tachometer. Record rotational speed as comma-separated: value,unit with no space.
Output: 1875,rpm
